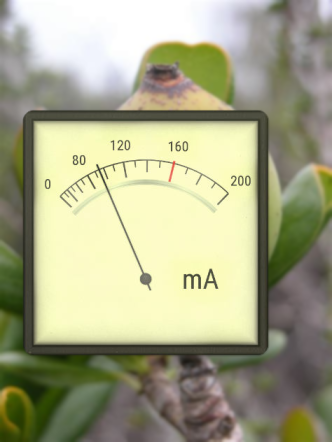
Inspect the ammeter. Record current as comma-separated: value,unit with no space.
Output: 95,mA
